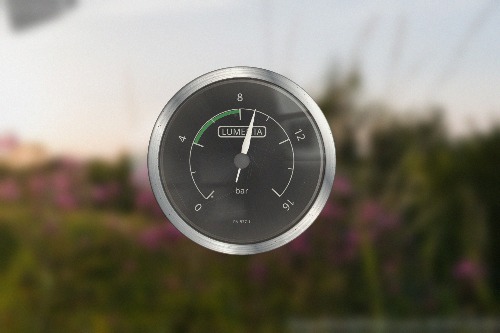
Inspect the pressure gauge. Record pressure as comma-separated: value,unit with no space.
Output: 9,bar
